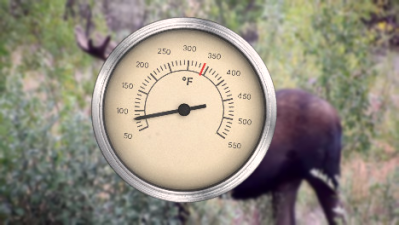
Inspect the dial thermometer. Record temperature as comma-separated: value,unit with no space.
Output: 80,°F
